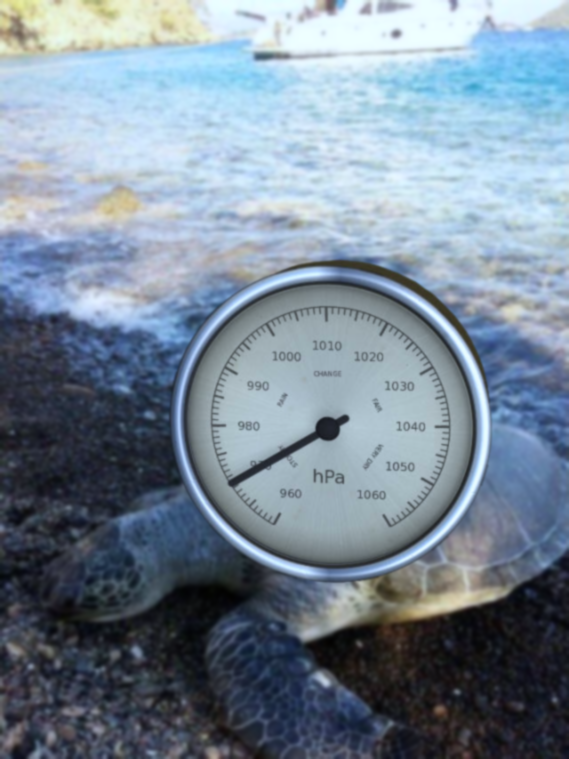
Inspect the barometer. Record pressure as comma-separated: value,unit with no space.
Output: 970,hPa
